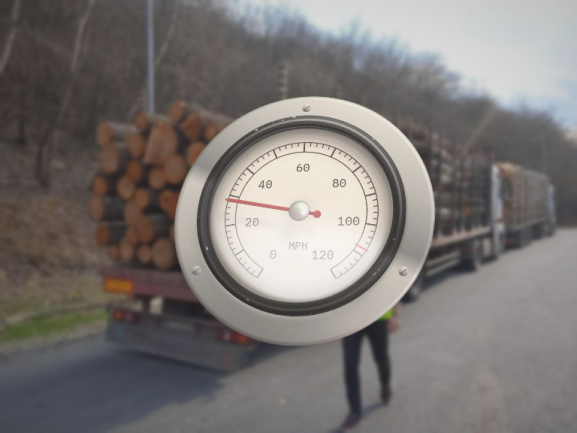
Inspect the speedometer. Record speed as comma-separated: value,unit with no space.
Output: 28,mph
